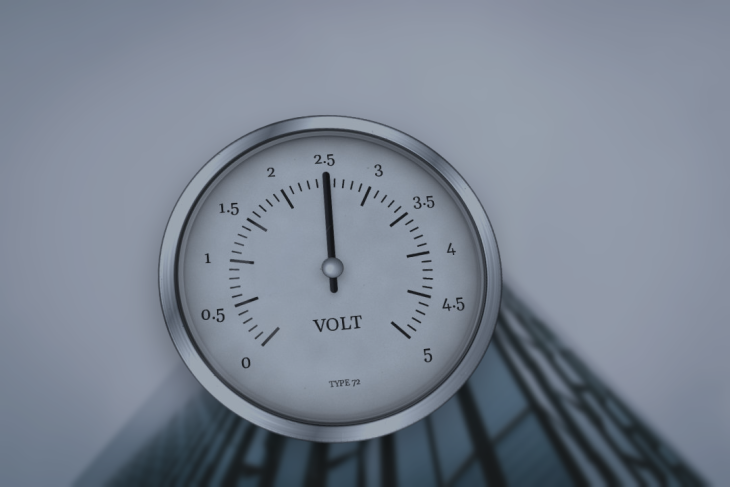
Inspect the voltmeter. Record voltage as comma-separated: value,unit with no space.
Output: 2.5,V
